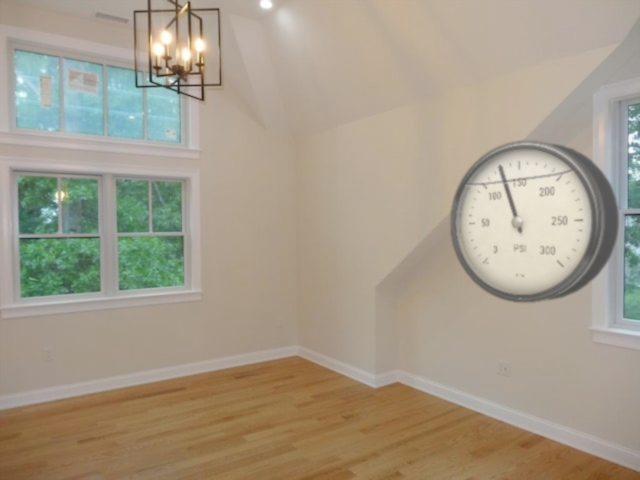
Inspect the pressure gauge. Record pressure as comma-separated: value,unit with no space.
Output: 130,psi
